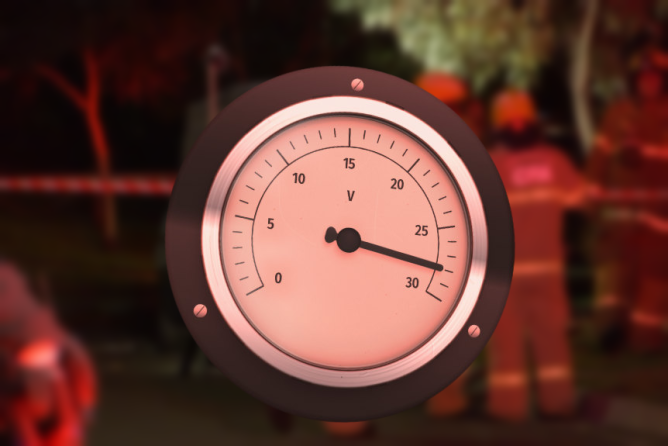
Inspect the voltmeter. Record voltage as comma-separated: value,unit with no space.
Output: 28,V
